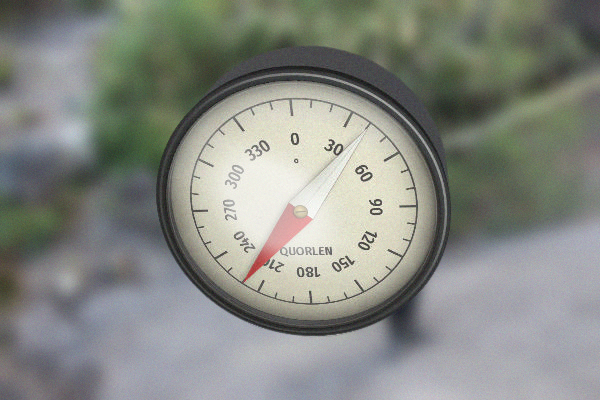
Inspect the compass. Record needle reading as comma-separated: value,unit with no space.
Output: 220,°
